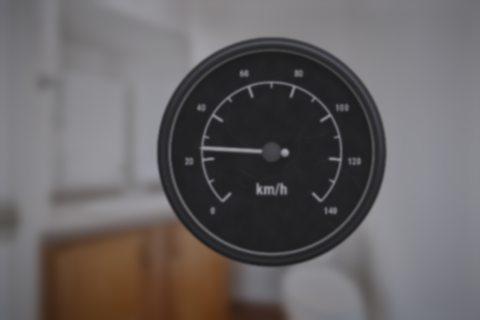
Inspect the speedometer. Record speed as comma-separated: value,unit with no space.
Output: 25,km/h
